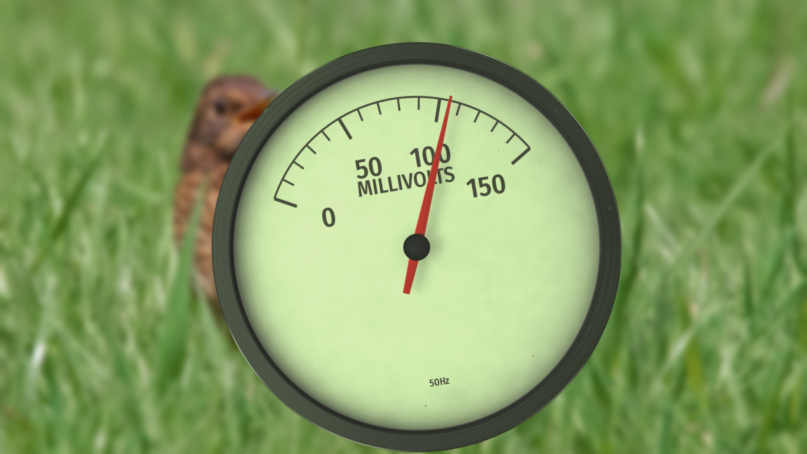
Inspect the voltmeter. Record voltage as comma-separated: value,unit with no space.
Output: 105,mV
